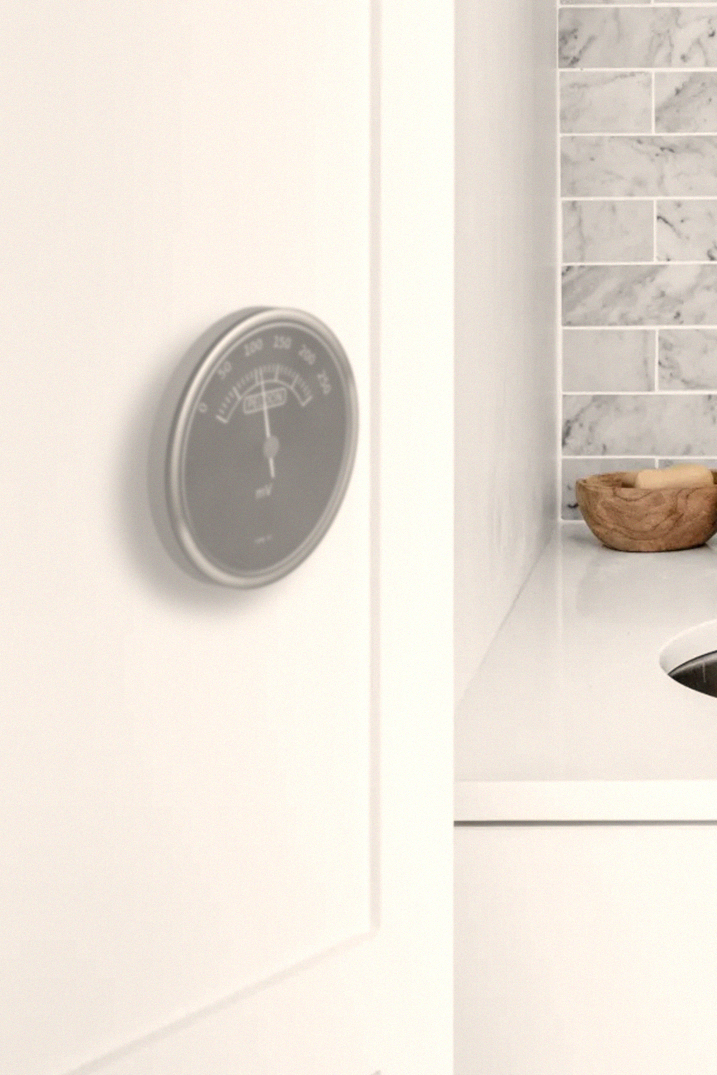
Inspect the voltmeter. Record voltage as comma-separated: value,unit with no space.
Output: 100,mV
